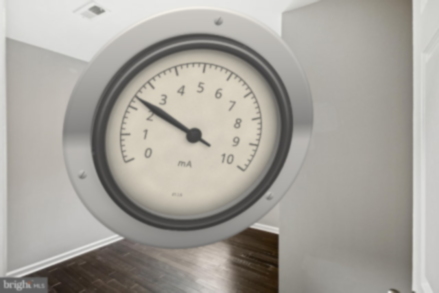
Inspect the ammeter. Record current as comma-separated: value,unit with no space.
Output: 2.4,mA
